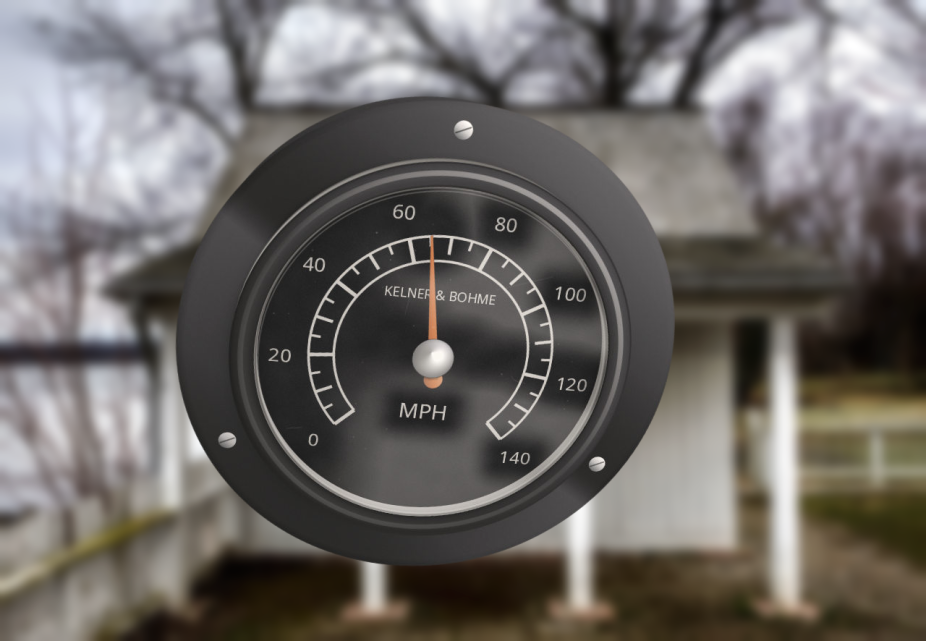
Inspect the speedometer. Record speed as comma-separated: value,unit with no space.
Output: 65,mph
